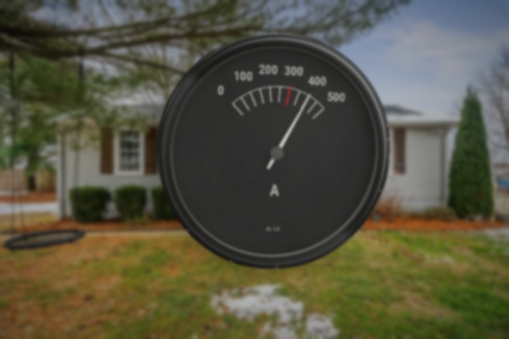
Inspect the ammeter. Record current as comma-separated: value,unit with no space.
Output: 400,A
